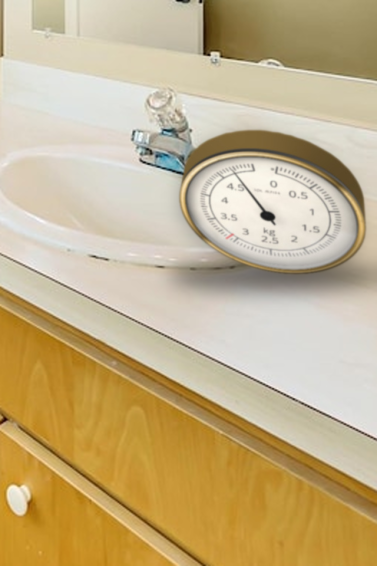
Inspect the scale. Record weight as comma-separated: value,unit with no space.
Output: 4.75,kg
